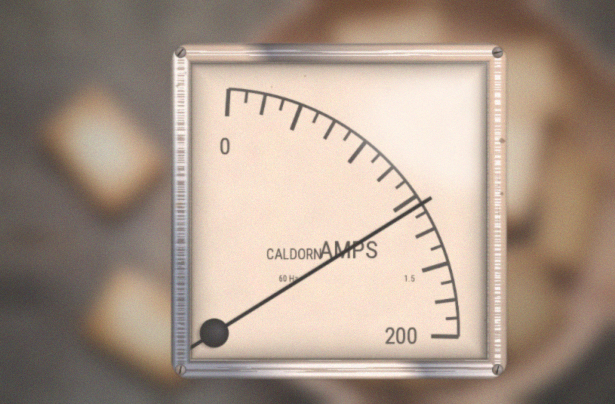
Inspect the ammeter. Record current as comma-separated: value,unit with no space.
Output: 125,A
